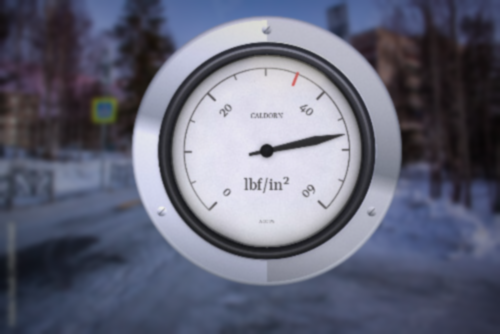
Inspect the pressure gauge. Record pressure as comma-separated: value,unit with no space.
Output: 47.5,psi
